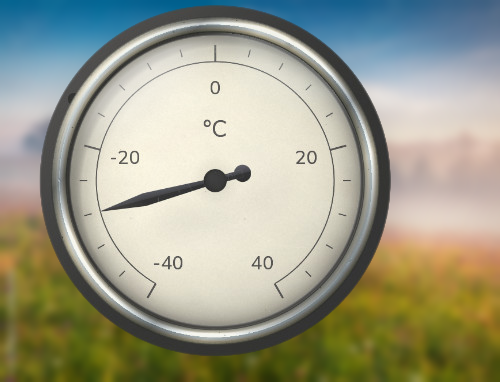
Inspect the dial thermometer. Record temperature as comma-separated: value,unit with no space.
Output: -28,°C
